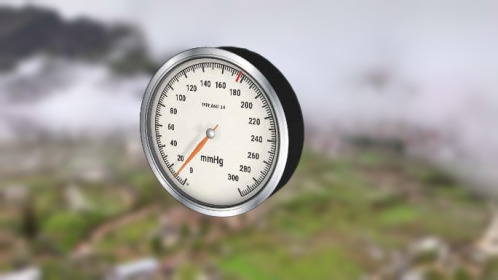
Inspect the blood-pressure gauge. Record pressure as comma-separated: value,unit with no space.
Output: 10,mmHg
